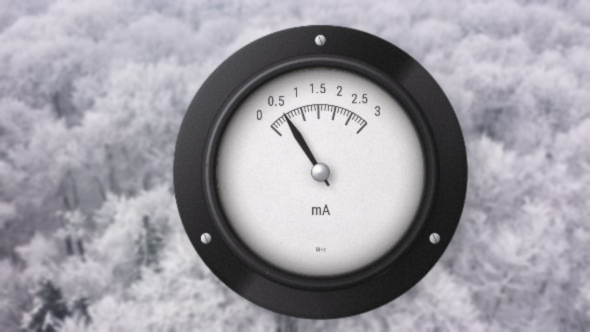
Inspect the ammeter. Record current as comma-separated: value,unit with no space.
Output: 0.5,mA
